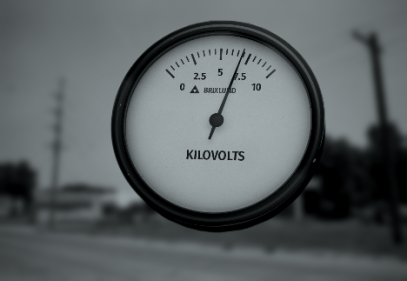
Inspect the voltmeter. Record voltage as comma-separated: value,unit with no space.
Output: 7,kV
